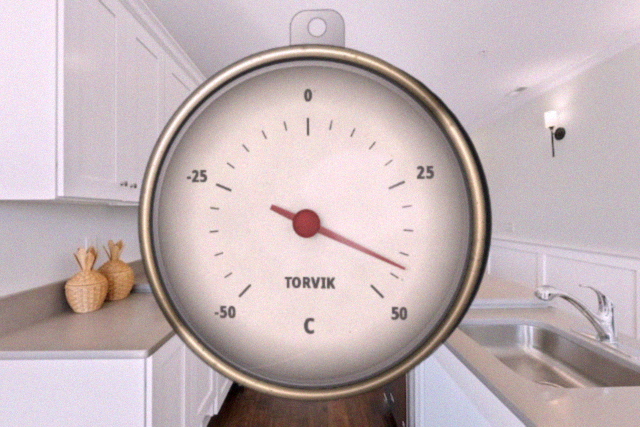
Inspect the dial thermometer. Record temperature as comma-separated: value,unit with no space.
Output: 42.5,°C
